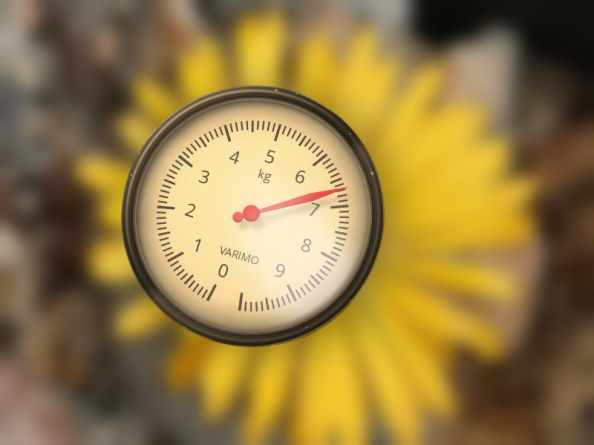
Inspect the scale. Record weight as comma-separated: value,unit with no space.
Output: 6.7,kg
